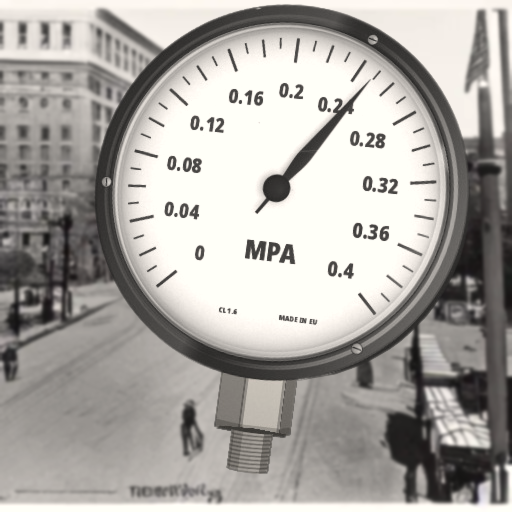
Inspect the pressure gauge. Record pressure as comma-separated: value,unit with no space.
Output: 0.25,MPa
